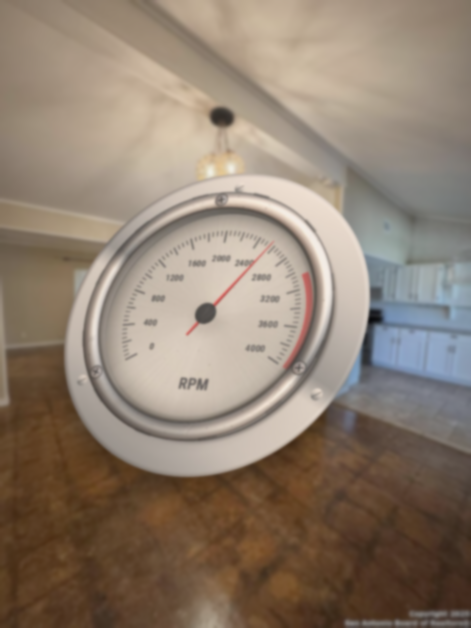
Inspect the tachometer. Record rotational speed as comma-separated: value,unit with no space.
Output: 2600,rpm
